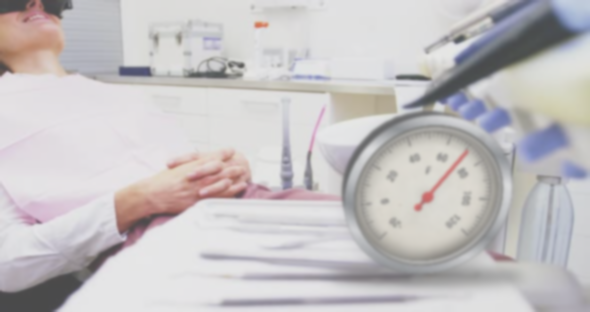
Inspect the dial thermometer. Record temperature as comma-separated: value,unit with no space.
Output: 70,°F
